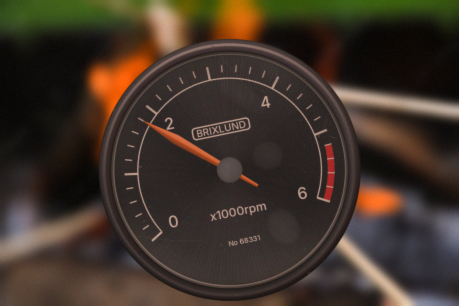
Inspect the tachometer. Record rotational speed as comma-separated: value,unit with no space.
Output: 1800,rpm
